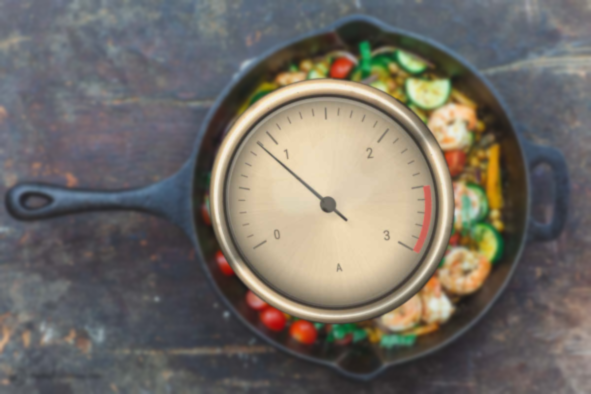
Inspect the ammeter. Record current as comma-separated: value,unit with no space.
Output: 0.9,A
